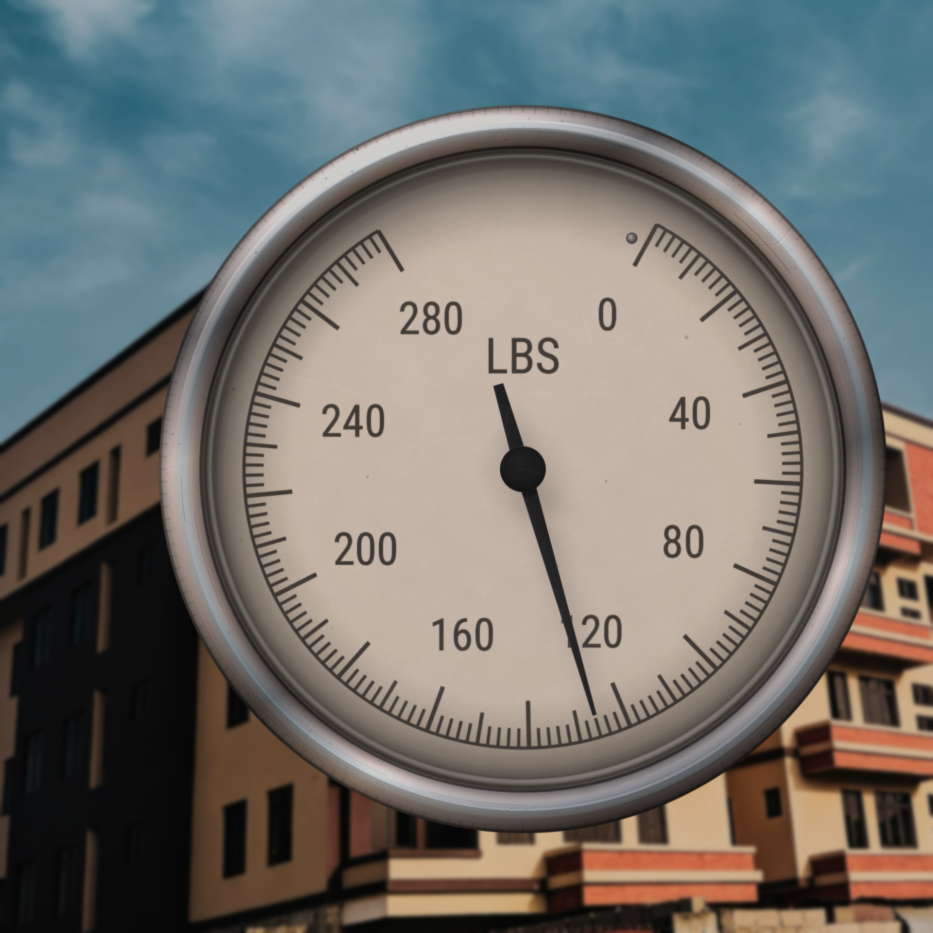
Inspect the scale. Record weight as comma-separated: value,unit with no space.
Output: 126,lb
